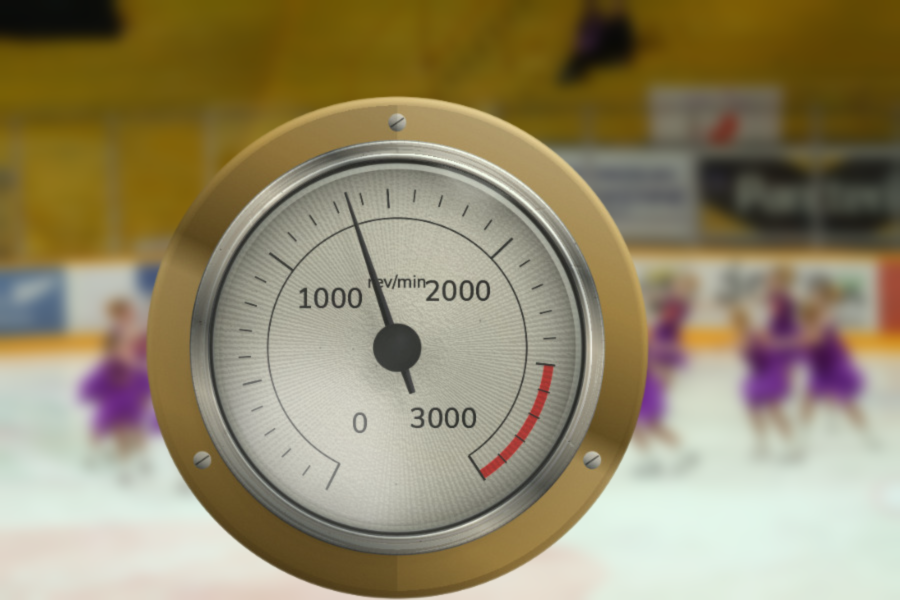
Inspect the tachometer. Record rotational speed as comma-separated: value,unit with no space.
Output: 1350,rpm
